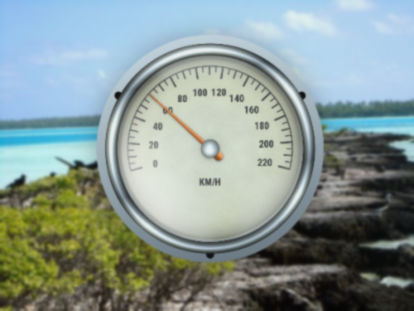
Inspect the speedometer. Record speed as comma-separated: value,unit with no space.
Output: 60,km/h
